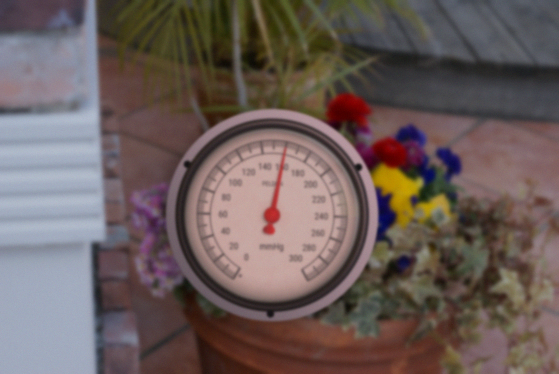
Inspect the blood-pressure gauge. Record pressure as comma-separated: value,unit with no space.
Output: 160,mmHg
